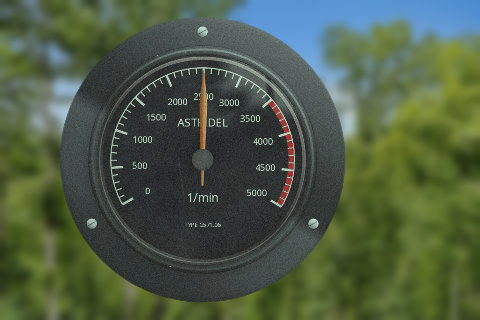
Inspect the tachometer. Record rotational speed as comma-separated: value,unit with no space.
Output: 2500,rpm
